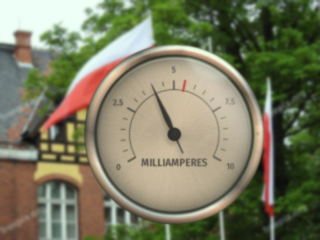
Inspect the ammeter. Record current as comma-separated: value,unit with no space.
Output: 4,mA
